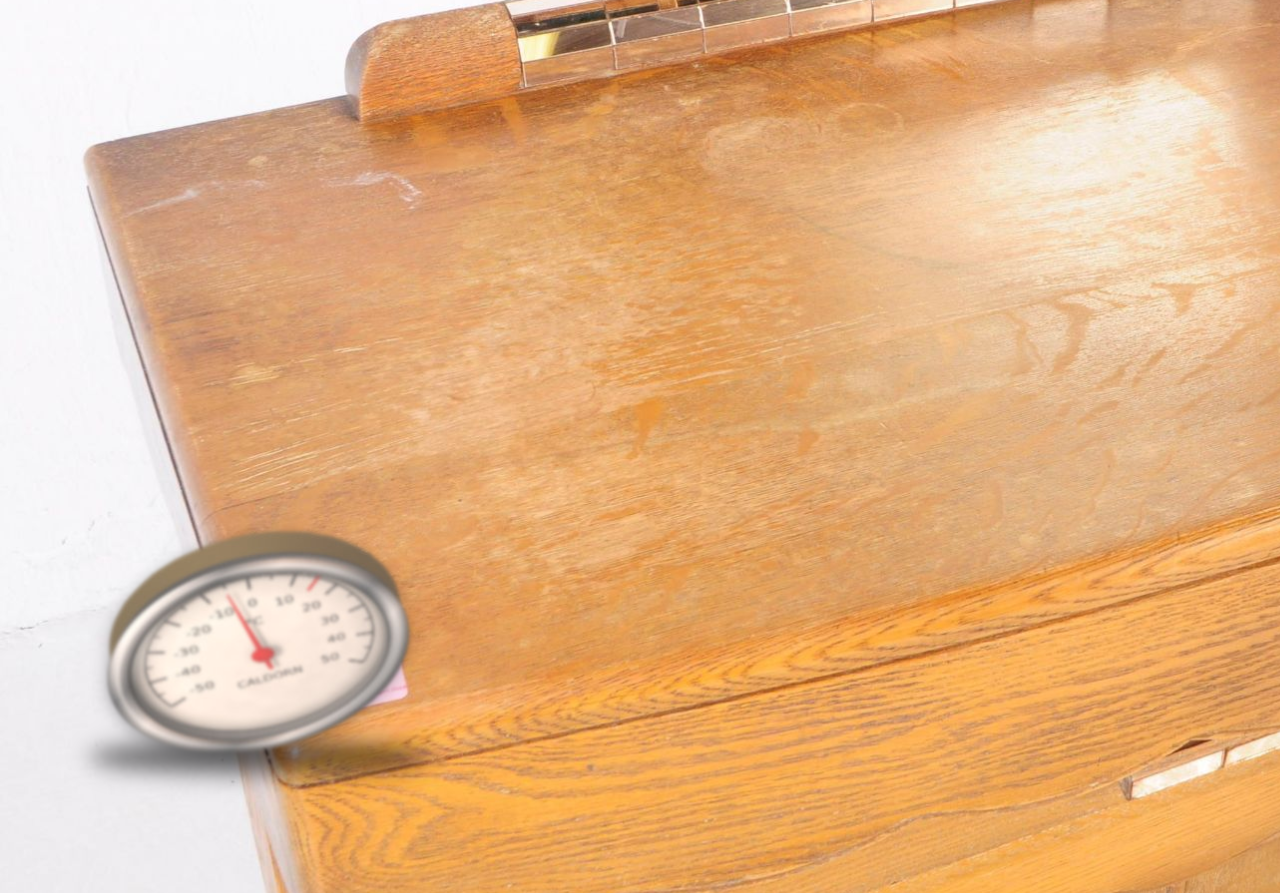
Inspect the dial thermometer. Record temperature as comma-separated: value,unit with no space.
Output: -5,°C
